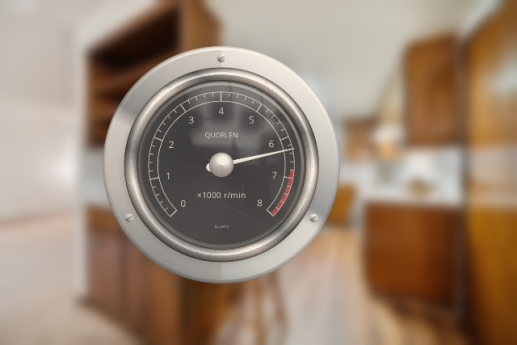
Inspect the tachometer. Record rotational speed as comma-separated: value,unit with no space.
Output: 6300,rpm
